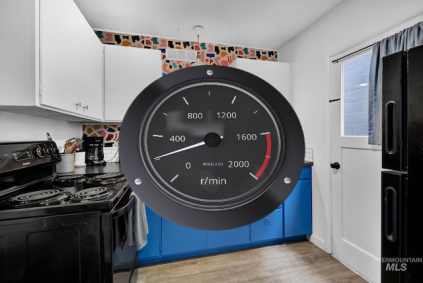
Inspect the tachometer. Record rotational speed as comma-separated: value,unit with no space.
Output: 200,rpm
